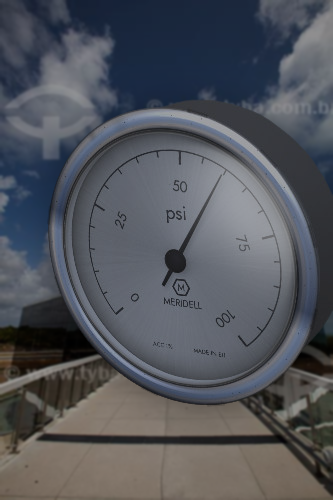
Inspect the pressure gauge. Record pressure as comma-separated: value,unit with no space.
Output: 60,psi
